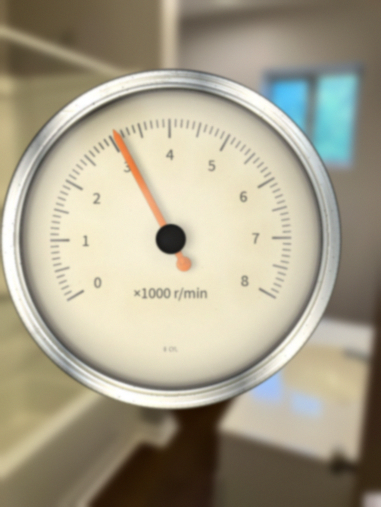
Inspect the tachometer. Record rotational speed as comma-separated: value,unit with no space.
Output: 3100,rpm
